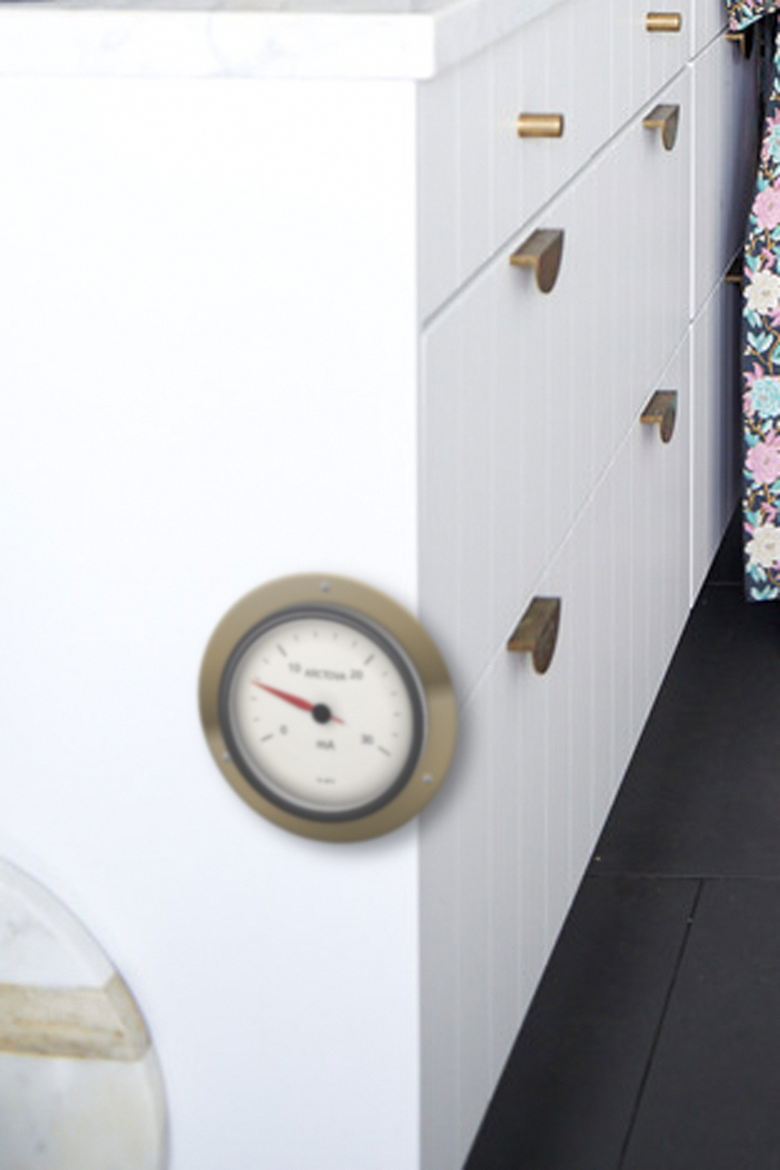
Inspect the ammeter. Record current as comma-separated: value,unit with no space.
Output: 6,mA
